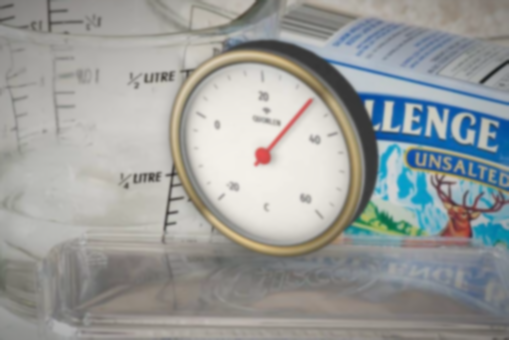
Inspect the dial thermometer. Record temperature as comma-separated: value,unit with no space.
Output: 32,°C
